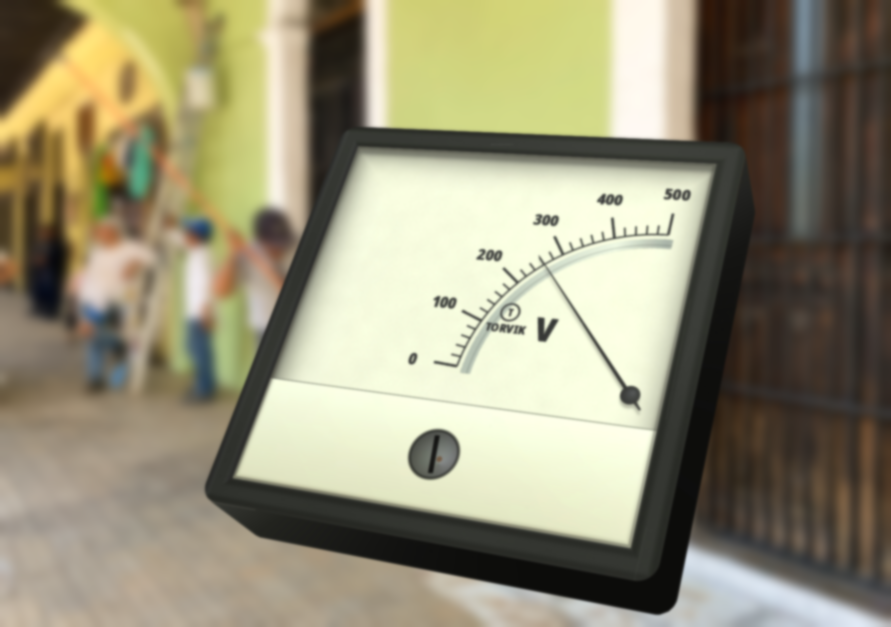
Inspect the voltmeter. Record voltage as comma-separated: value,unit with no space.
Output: 260,V
